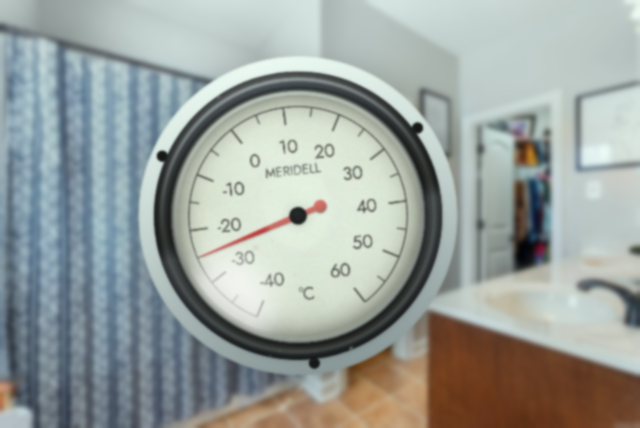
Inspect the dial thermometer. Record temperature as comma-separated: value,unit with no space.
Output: -25,°C
